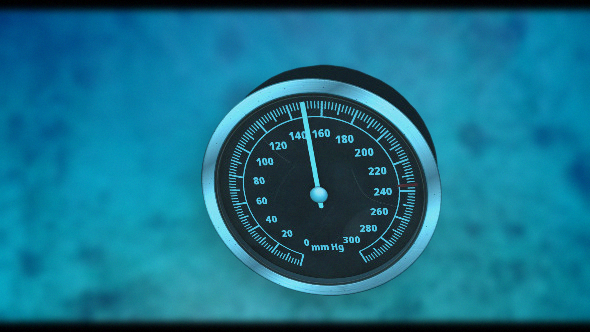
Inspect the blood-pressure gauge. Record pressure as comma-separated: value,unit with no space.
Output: 150,mmHg
